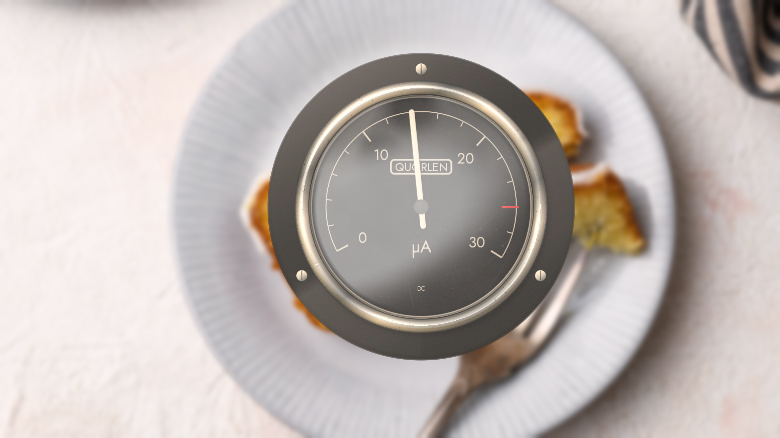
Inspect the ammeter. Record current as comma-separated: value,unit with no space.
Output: 14,µA
